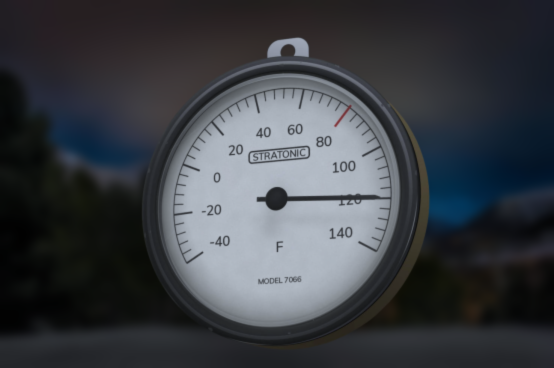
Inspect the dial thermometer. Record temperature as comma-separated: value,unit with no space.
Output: 120,°F
